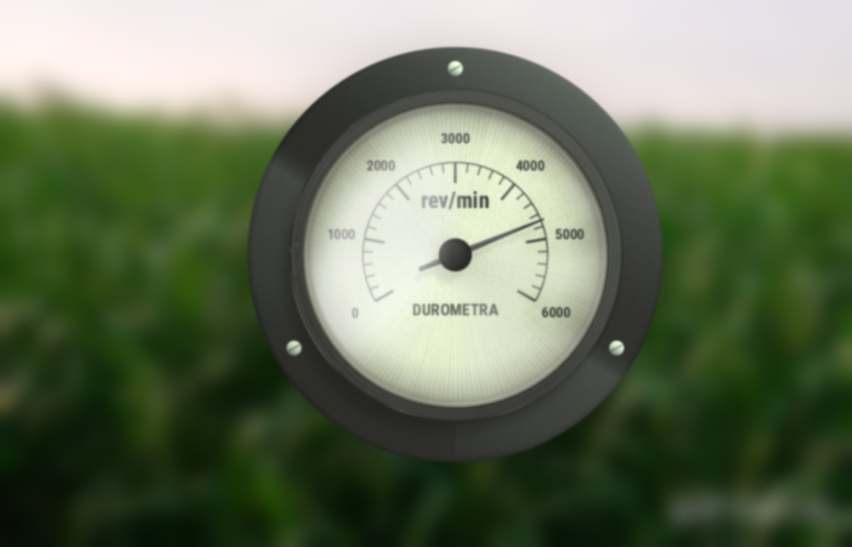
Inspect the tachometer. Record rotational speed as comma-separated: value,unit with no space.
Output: 4700,rpm
